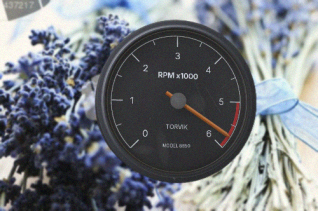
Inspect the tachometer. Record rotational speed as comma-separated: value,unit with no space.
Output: 5750,rpm
